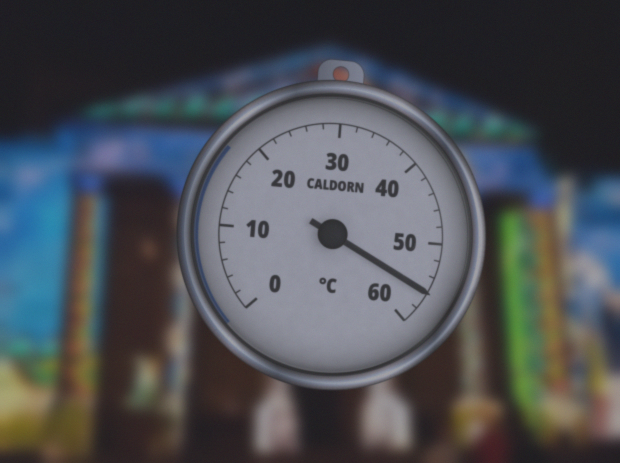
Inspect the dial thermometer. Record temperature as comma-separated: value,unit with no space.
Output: 56,°C
